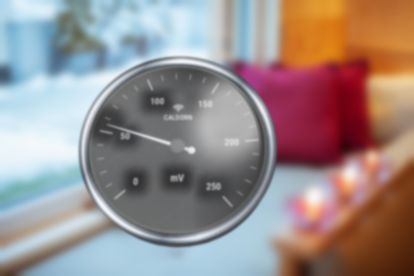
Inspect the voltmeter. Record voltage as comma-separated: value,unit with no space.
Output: 55,mV
